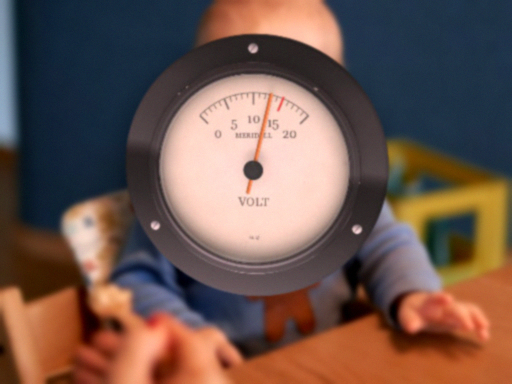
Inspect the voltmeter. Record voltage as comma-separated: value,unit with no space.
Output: 13,V
